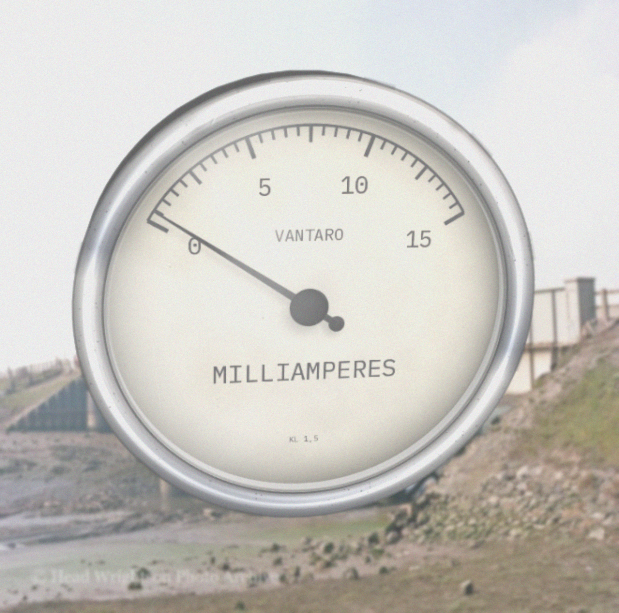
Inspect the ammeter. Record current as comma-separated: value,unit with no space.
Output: 0.5,mA
